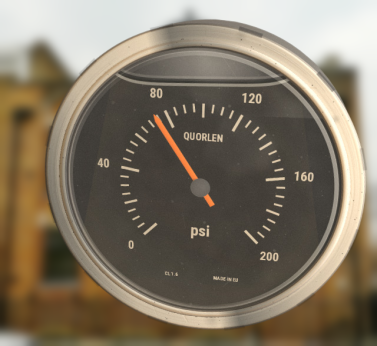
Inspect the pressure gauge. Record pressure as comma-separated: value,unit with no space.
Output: 75,psi
